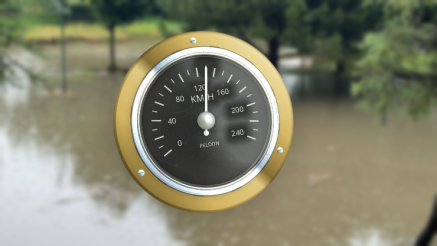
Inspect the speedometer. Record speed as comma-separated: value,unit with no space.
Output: 130,km/h
